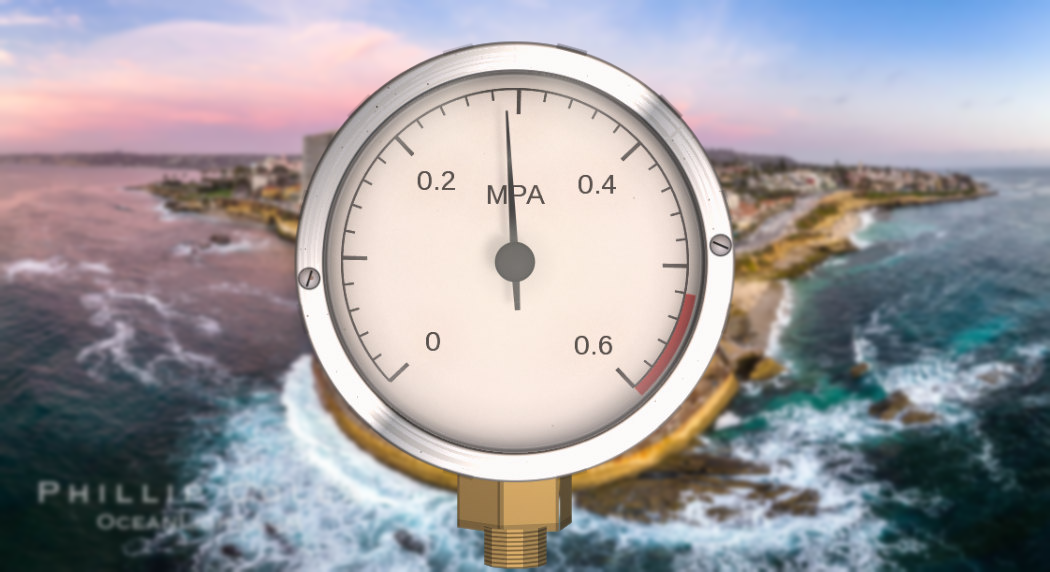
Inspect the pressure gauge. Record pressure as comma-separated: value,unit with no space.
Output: 0.29,MPa
